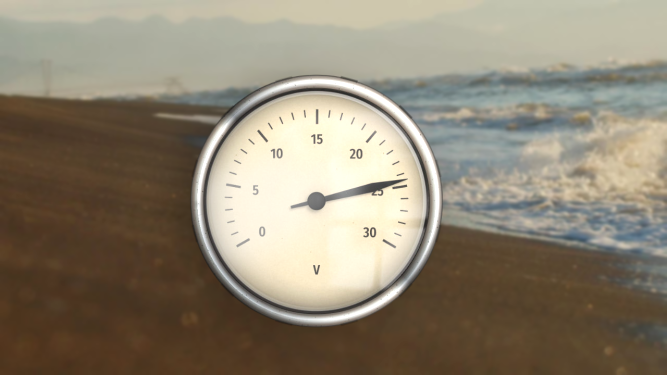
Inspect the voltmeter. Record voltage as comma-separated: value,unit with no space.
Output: 24.5,V
